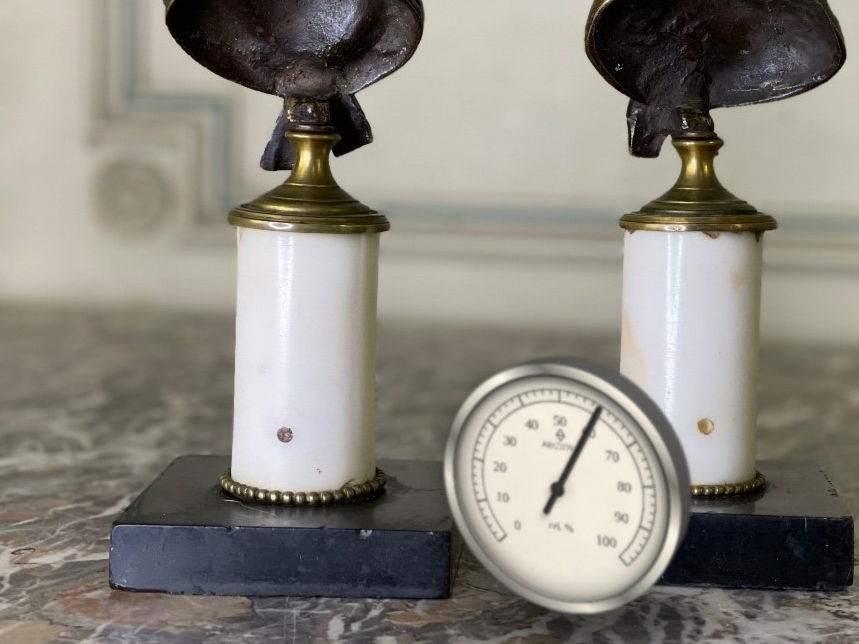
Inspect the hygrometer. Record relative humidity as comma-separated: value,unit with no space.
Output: 60,%
